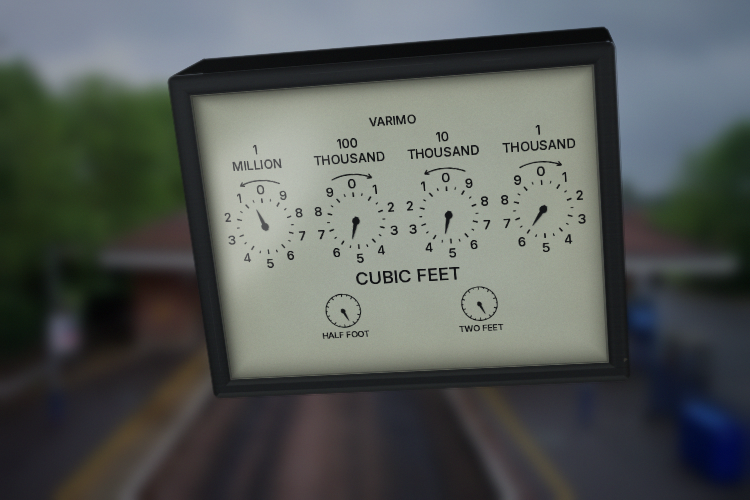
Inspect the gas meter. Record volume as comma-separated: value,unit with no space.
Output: 54600,ft³
